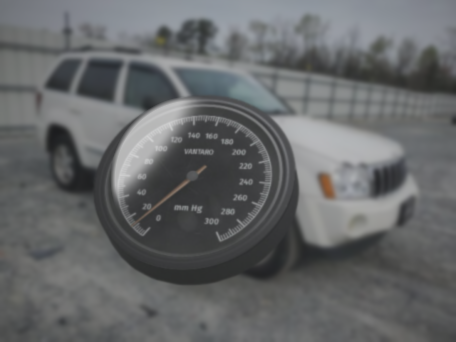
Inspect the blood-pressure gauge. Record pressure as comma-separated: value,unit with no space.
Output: 10,mmHg
